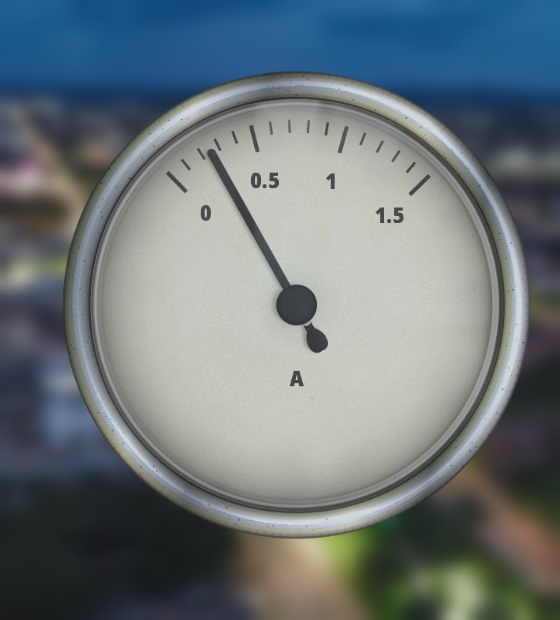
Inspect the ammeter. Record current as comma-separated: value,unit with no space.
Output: 0.25,A
